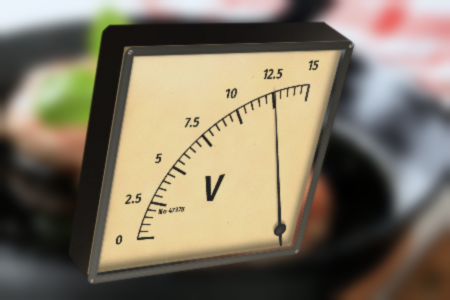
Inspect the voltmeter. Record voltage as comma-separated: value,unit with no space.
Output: 12.5,V
